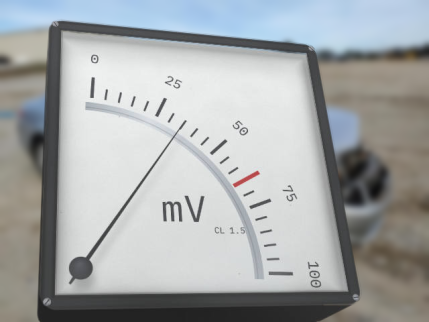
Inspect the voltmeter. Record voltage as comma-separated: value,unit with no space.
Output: 35,mV
